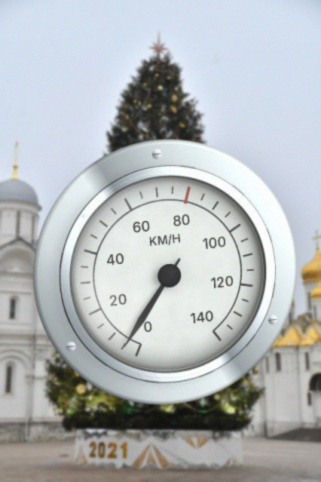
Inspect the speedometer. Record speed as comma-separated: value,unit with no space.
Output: 5,km/h
